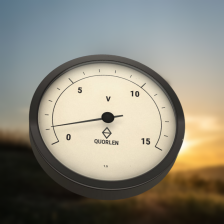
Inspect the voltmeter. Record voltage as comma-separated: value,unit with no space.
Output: 1,V
